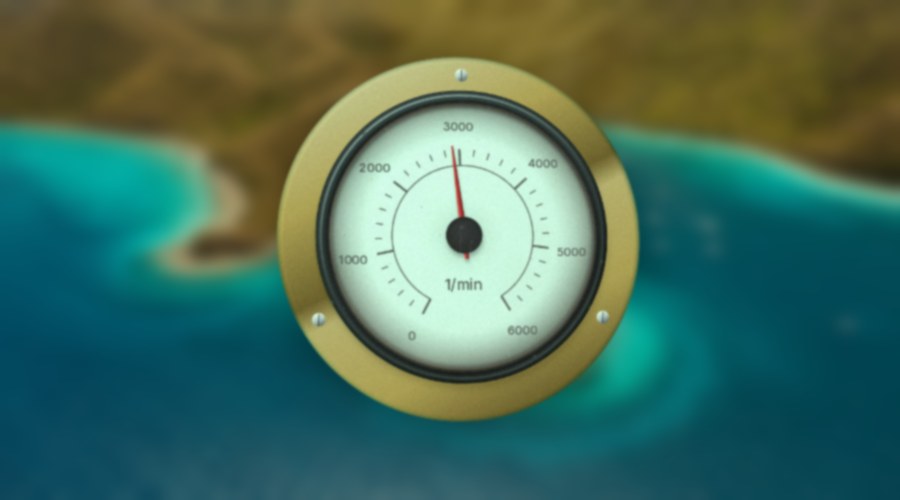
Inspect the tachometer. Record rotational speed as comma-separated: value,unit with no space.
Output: 2900,rpm
